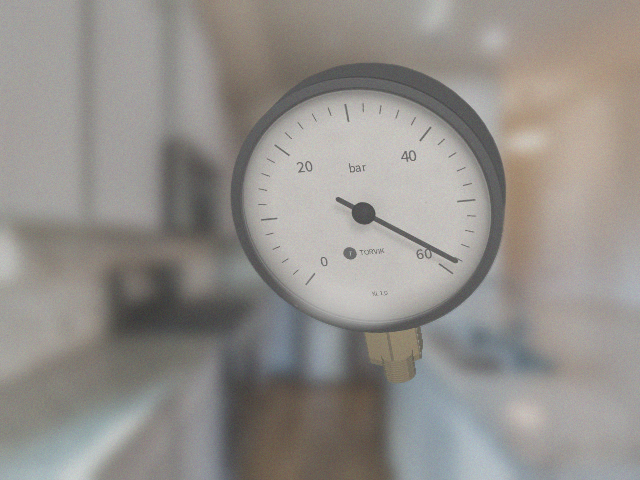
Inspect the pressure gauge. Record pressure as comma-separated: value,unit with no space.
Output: 58,bar
